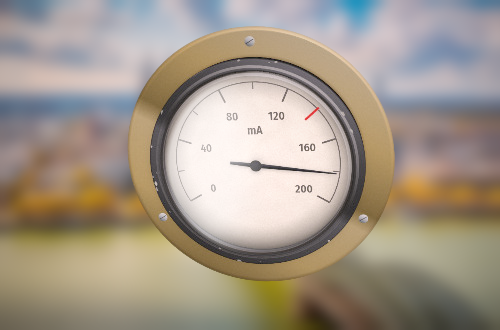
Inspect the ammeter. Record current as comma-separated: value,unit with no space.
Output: 180,mA
